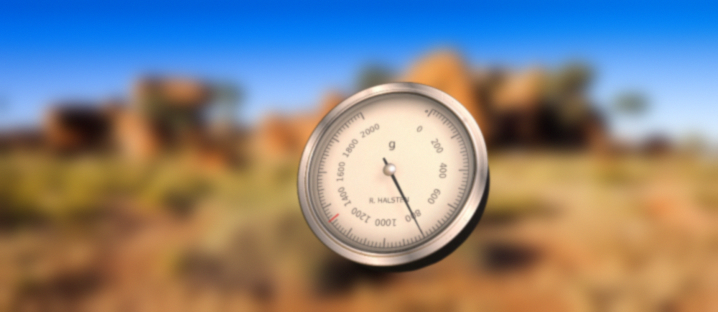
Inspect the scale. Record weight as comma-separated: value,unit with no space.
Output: 800,g
